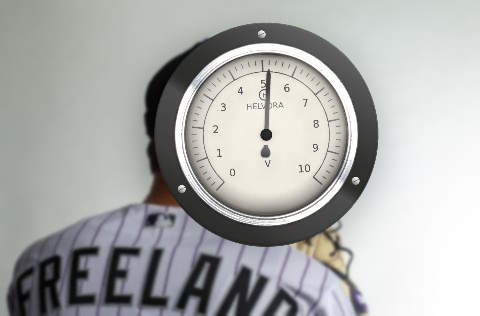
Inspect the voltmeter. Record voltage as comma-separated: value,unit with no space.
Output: 5.2,V
